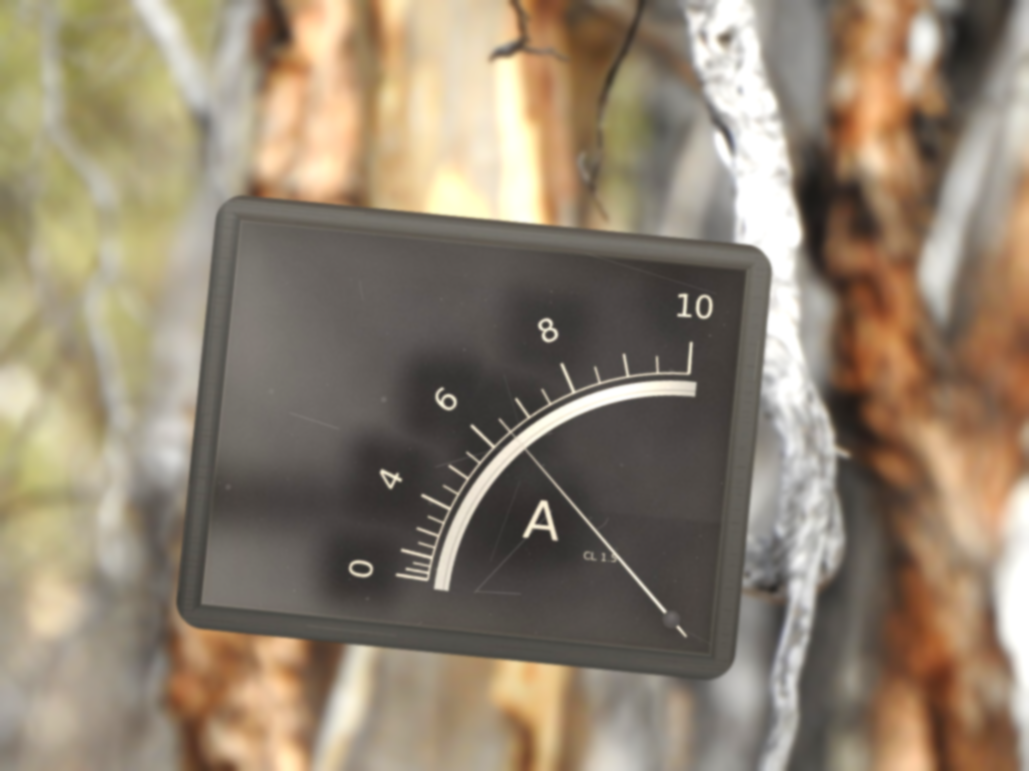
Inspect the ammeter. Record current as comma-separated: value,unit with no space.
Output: 6.5,A
